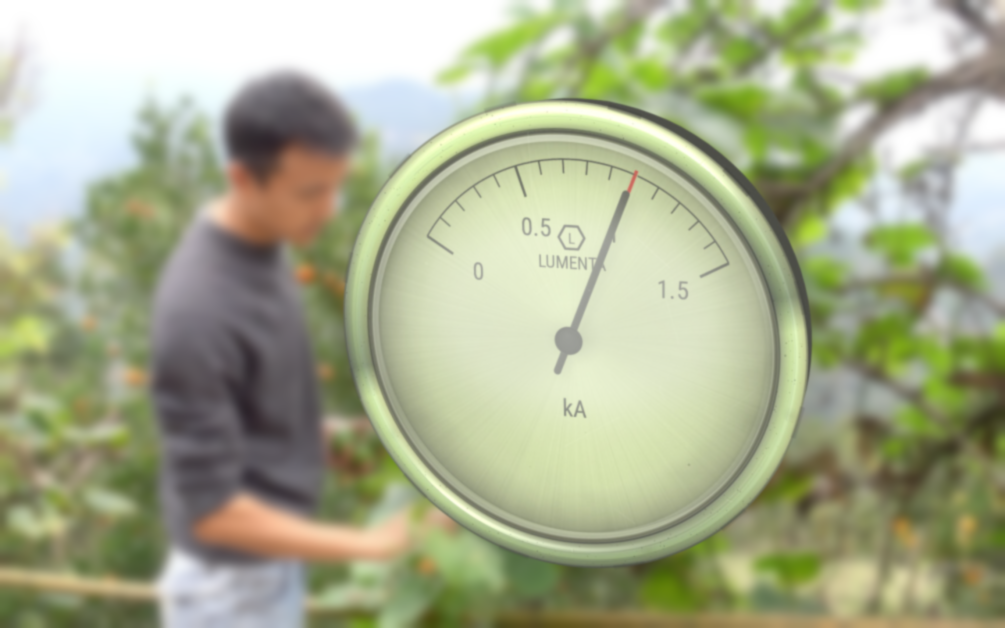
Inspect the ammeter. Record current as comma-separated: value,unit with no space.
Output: 1,kA
